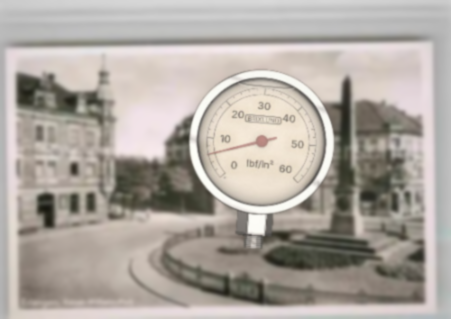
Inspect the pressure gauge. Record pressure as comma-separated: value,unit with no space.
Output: 6,psi
